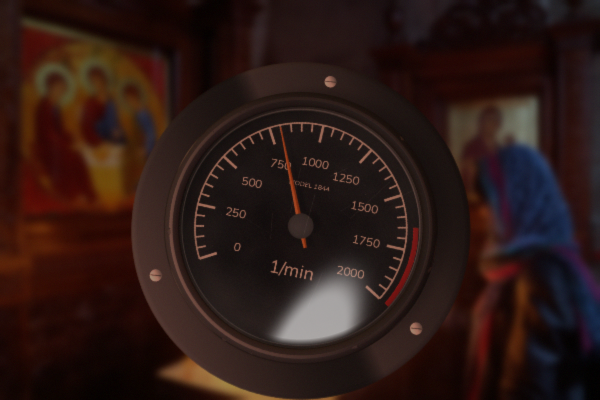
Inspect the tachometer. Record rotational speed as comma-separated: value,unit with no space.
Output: 800,rpm
